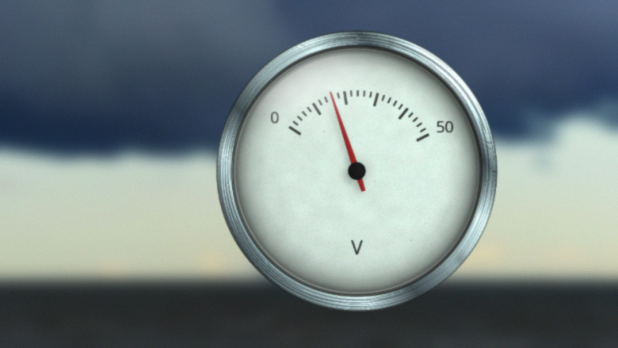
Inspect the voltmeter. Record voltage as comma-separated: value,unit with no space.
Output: 16,V
